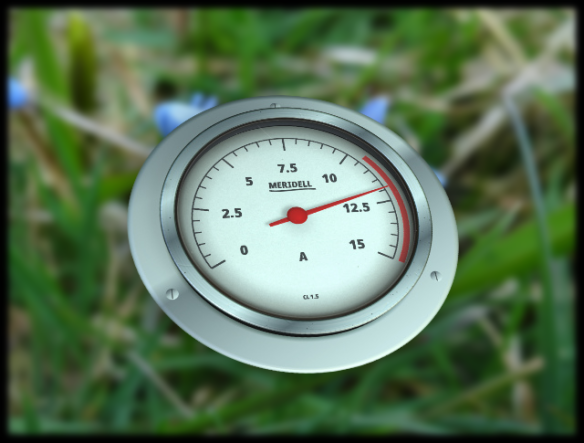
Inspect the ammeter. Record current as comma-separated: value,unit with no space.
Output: 12,A
